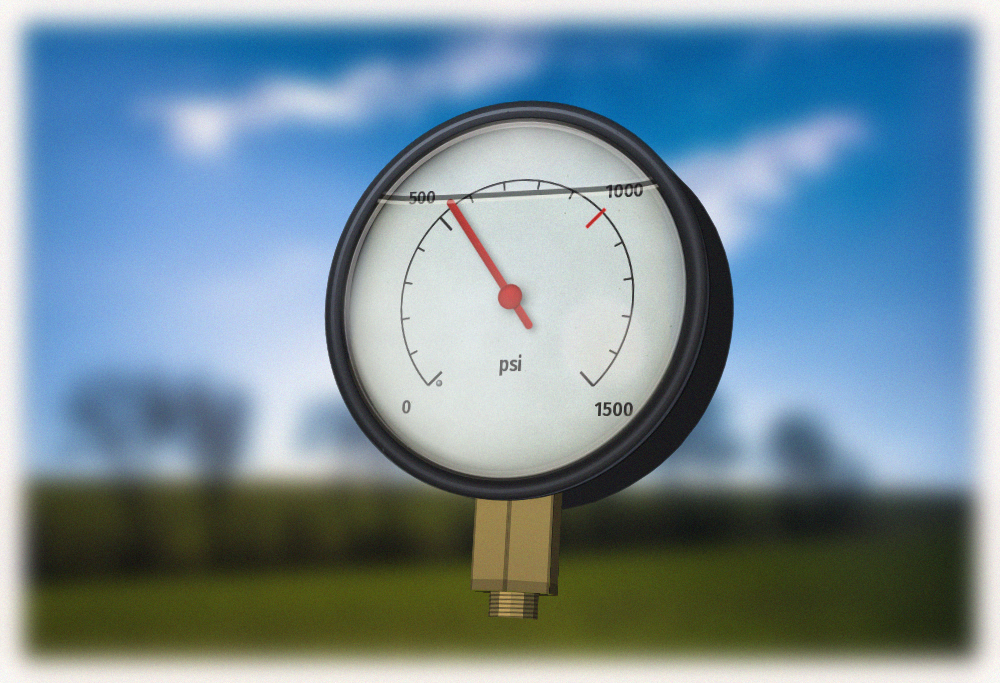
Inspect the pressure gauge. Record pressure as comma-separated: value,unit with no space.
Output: 550,psi
